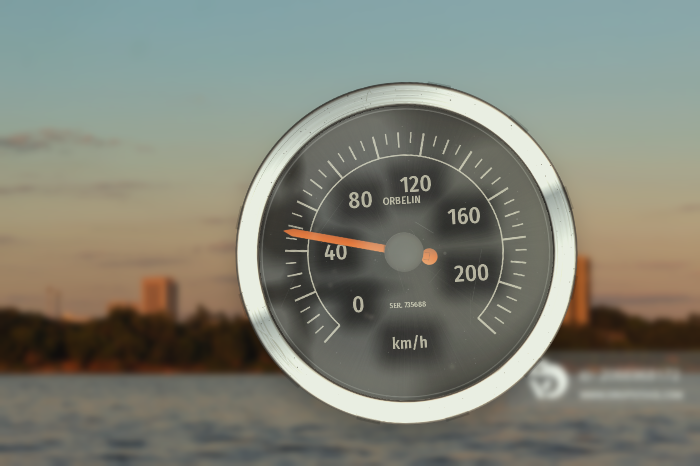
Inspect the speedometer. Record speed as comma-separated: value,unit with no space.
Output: 47.5,km/h
